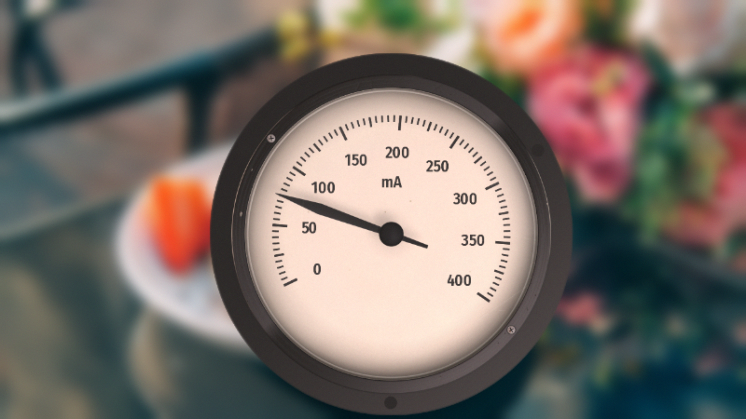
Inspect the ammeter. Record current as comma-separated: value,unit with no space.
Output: 75,mA
